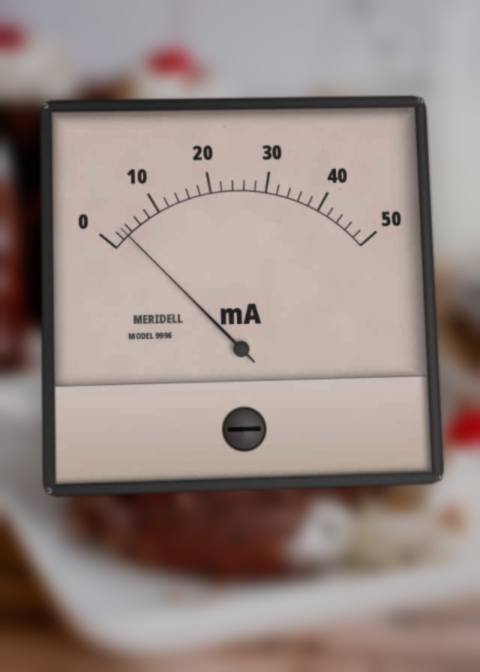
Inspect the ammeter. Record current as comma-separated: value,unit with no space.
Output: 3,mA
